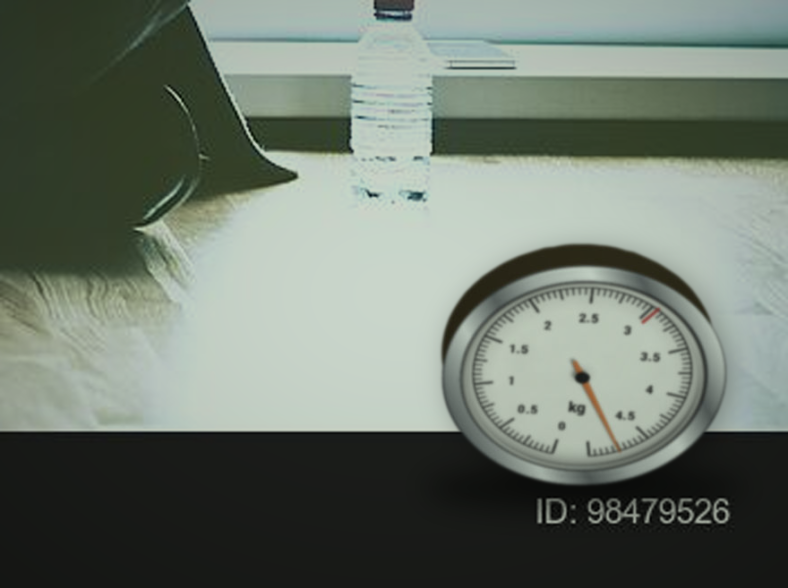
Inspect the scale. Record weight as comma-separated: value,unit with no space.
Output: 4.75,kg
